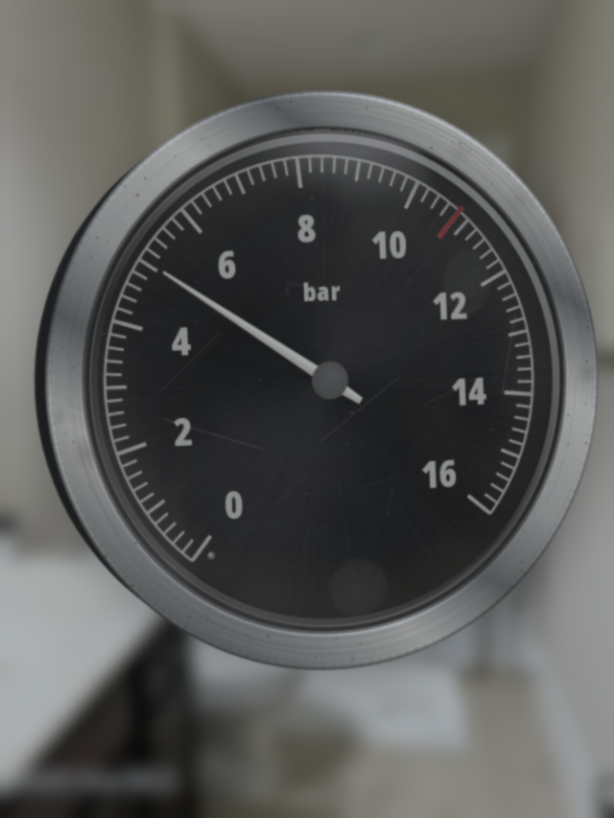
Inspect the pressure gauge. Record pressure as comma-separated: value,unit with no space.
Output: 5,bar
